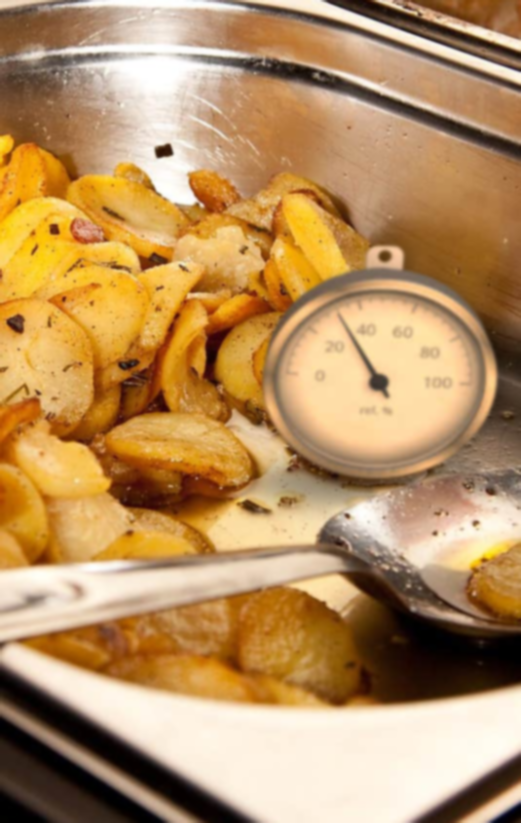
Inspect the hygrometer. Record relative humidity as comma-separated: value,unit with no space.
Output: 32,%
